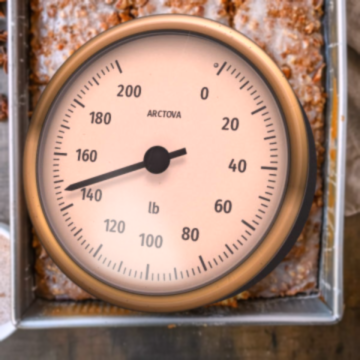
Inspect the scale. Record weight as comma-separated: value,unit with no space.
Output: 146,lb
